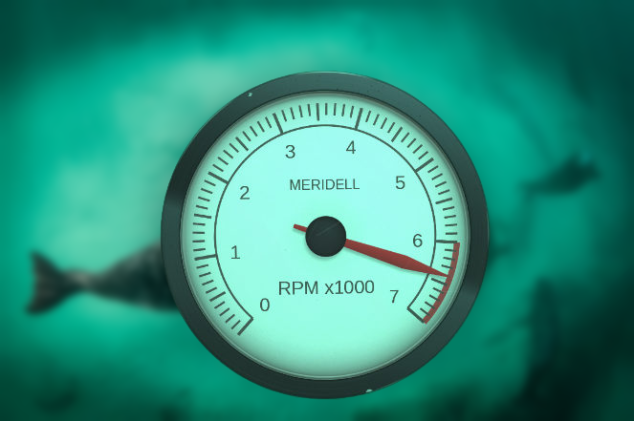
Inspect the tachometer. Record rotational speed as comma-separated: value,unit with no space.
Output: 6400,rpm
